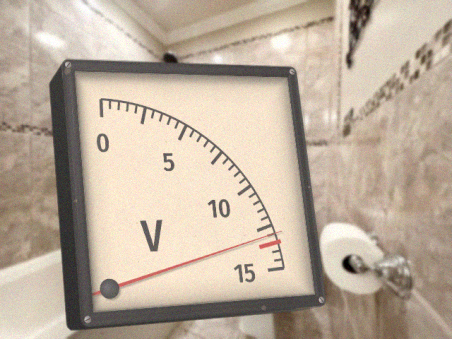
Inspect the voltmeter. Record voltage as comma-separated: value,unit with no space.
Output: 13,V
